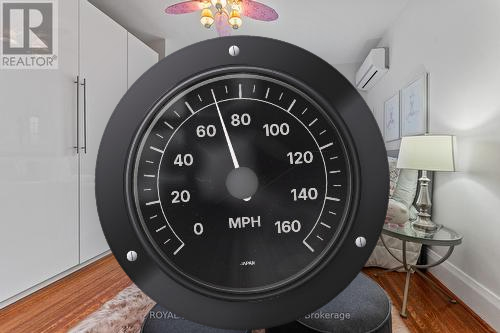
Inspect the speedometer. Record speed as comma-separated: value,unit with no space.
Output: 70,mph
